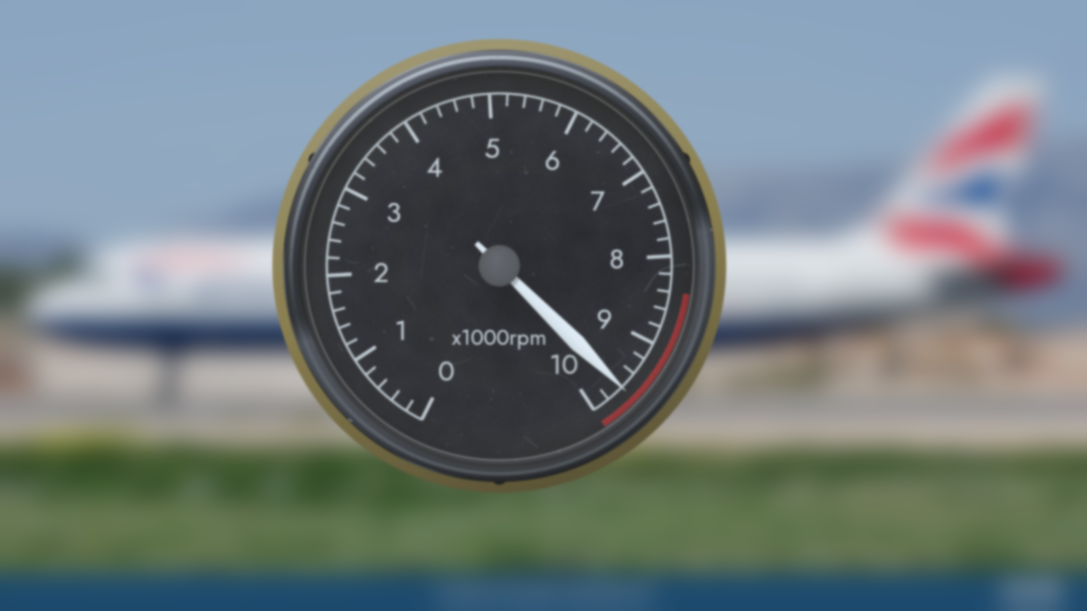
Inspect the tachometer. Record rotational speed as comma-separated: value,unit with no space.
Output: 9600,rpm
